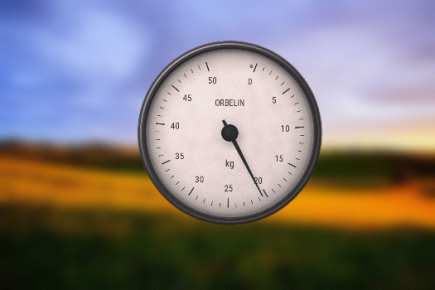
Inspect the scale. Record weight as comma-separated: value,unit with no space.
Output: 20.5,kg
